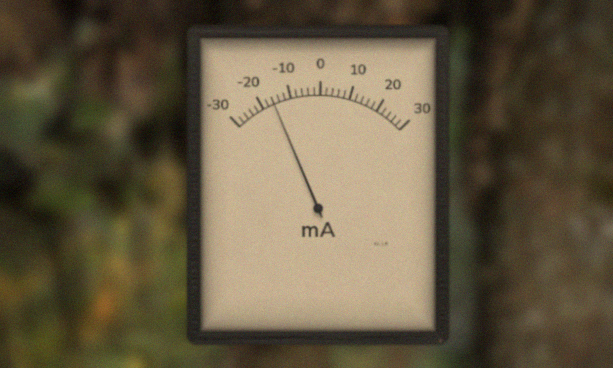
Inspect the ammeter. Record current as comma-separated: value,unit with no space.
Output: -16,mA
